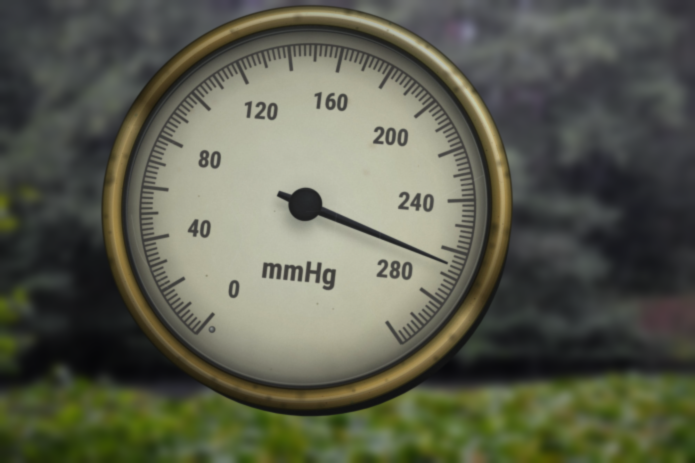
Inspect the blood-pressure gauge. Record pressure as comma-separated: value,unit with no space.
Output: 266,mmHg
